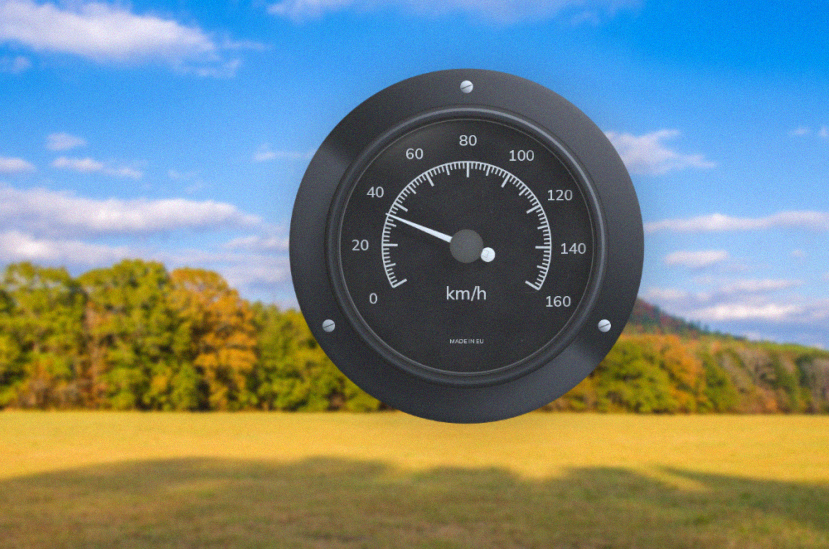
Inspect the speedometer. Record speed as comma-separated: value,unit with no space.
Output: 34,km/h
